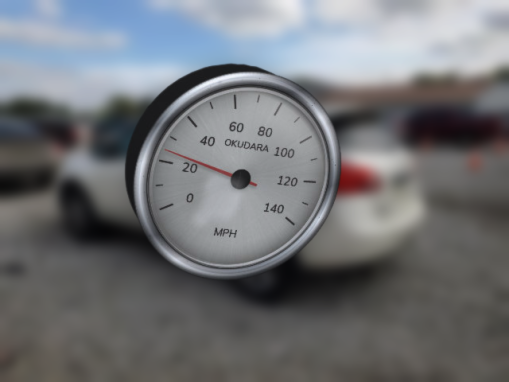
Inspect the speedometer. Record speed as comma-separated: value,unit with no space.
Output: 25,mph
